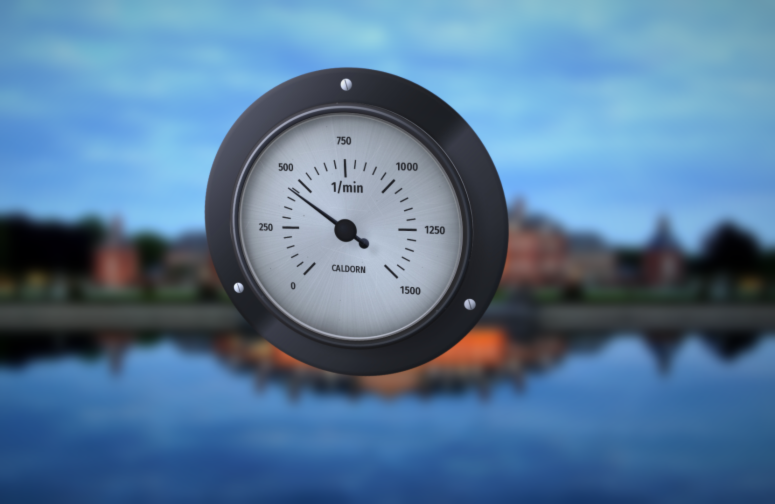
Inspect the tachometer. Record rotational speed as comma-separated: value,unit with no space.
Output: 450,rpm
